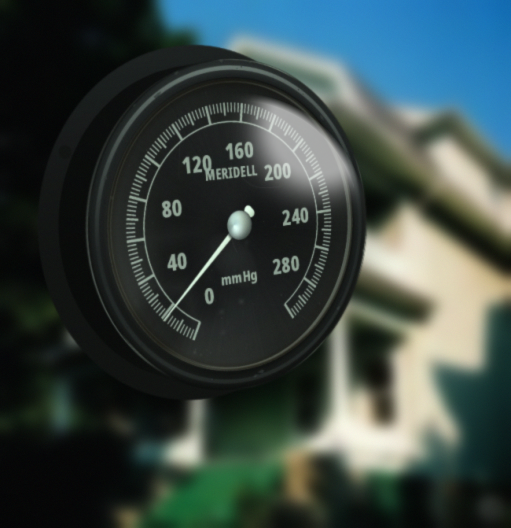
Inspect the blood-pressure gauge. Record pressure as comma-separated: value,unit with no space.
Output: 20,mmHg
